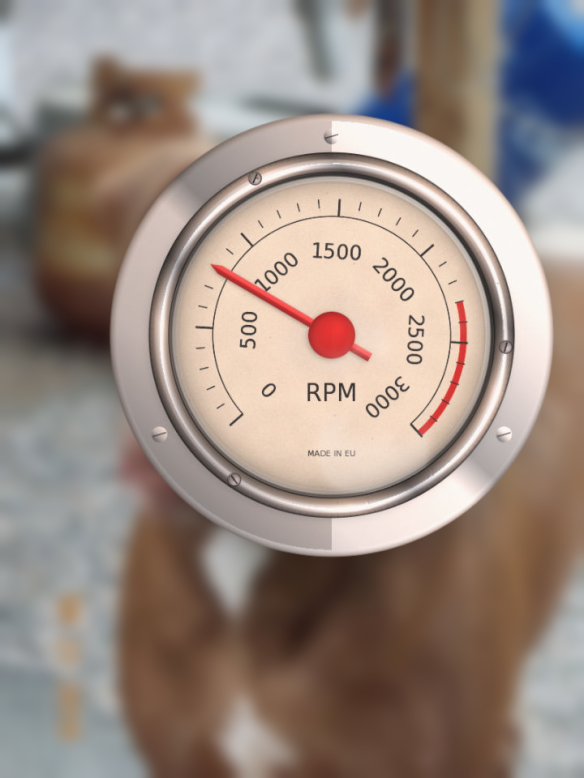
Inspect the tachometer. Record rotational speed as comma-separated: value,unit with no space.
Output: 800,rpm
